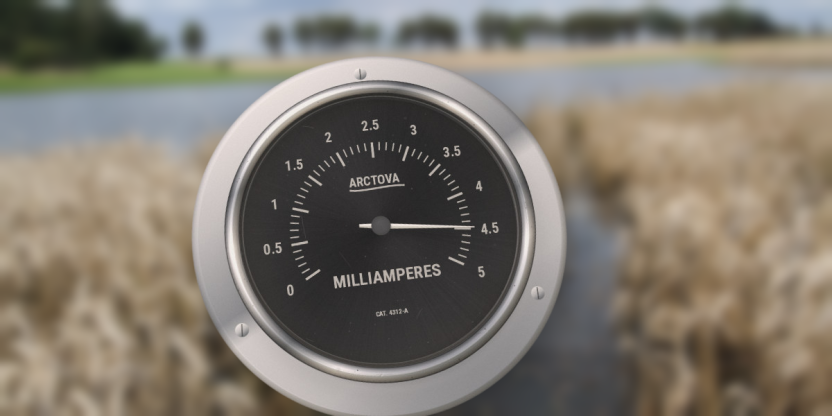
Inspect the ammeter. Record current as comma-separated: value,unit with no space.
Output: 4.5,mA
